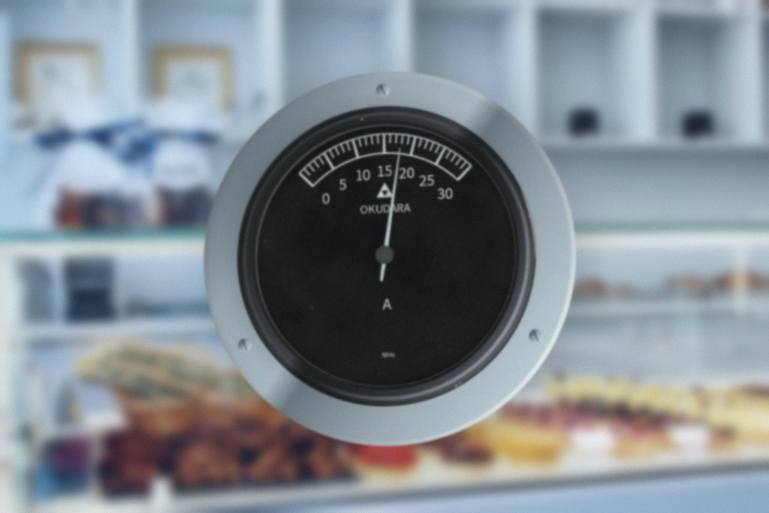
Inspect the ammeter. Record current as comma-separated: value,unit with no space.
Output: 18,A
